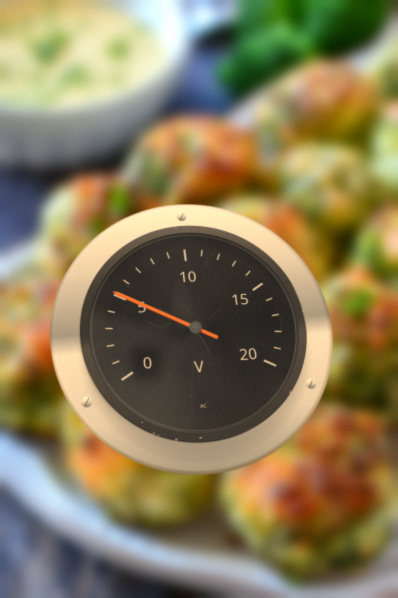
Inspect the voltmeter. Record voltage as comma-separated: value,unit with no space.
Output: 5,V
